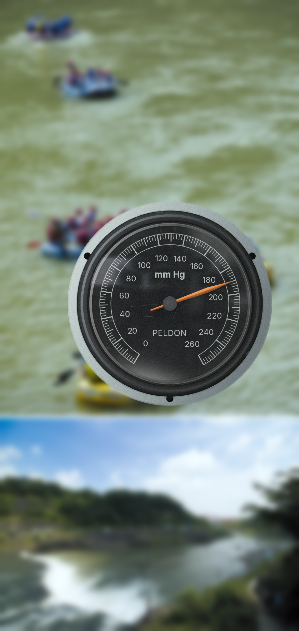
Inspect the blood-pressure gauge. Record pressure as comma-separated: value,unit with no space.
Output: 190,mmHg
